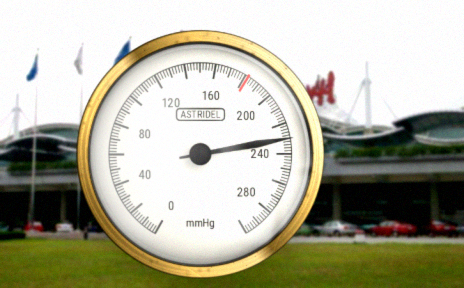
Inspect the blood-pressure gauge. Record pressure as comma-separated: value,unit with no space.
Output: 230,mmHg
